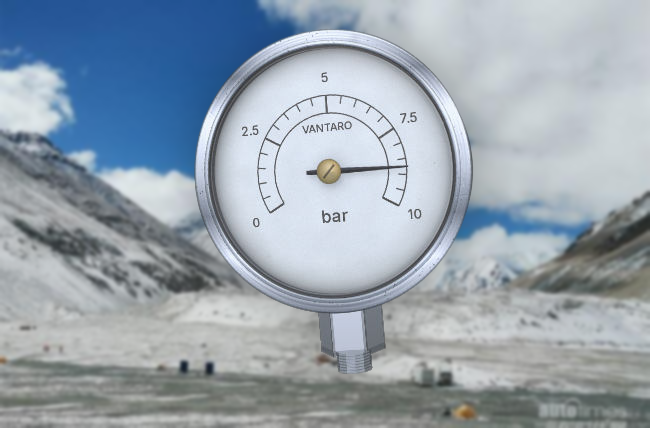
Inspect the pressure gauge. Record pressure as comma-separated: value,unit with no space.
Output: 8.75,bar
